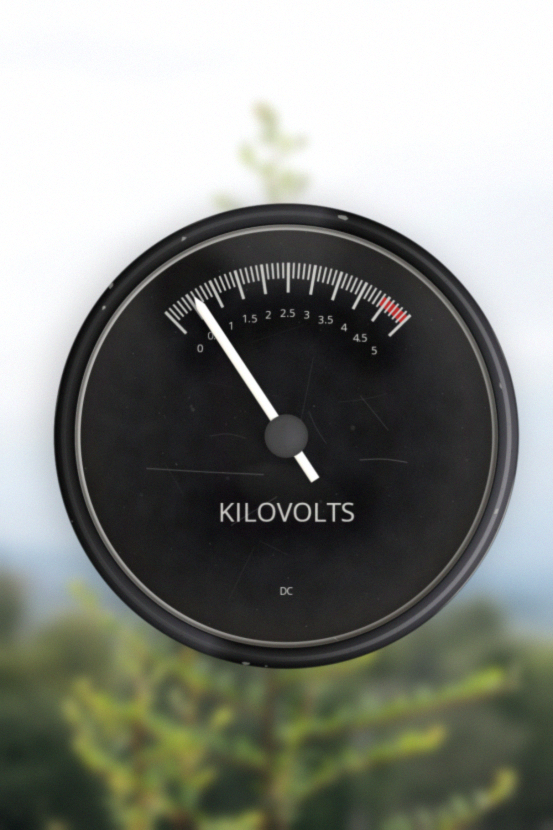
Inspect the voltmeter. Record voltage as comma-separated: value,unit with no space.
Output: 0.6,kV
